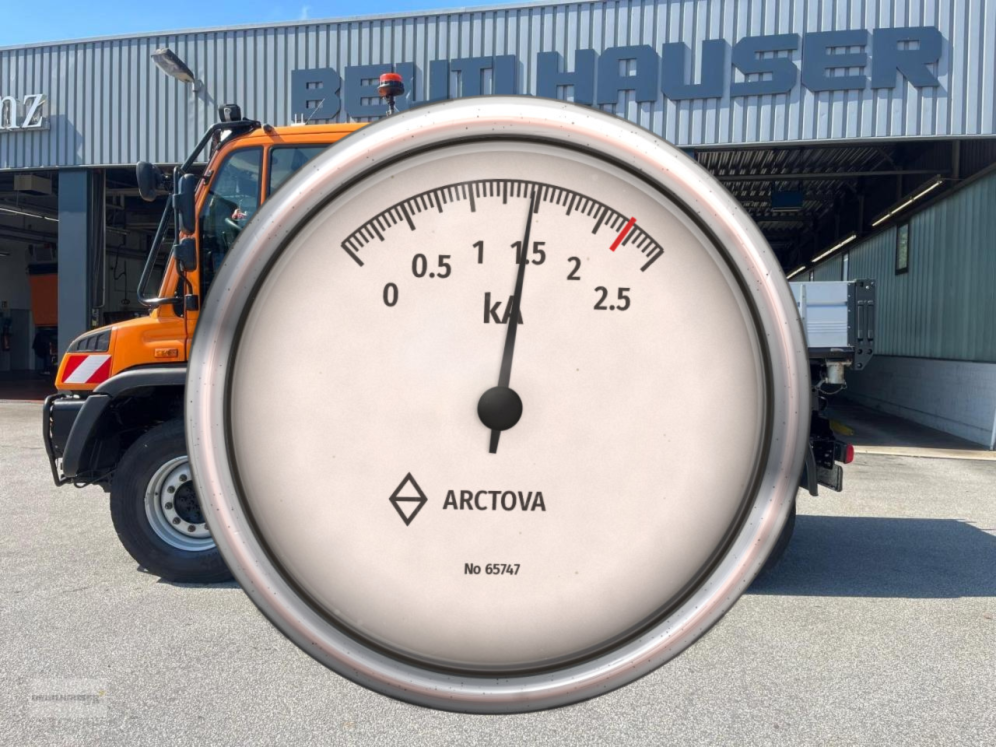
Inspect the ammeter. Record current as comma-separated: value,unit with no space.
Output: 1.45,kA
